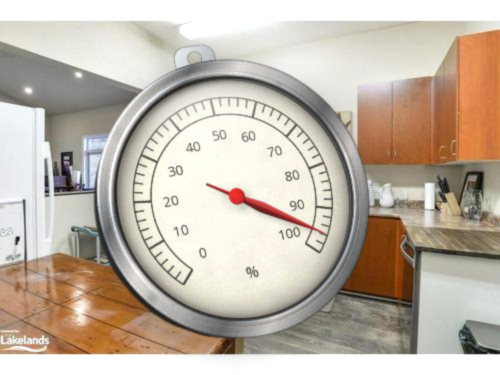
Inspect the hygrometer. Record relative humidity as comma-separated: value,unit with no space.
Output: 96,%
